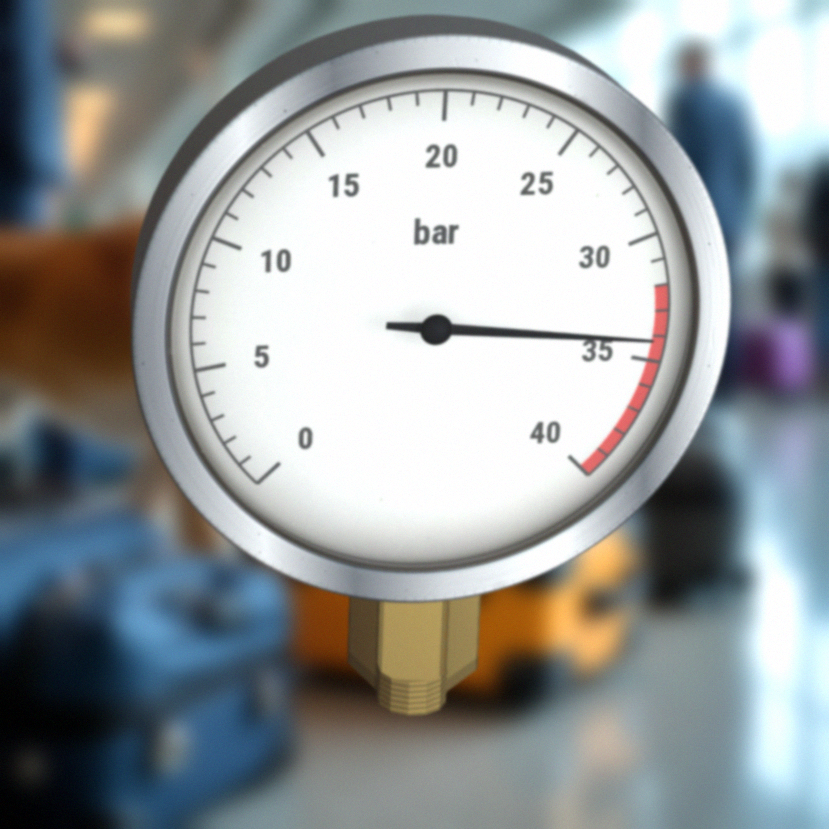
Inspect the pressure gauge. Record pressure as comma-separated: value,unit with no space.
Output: 34,bar
